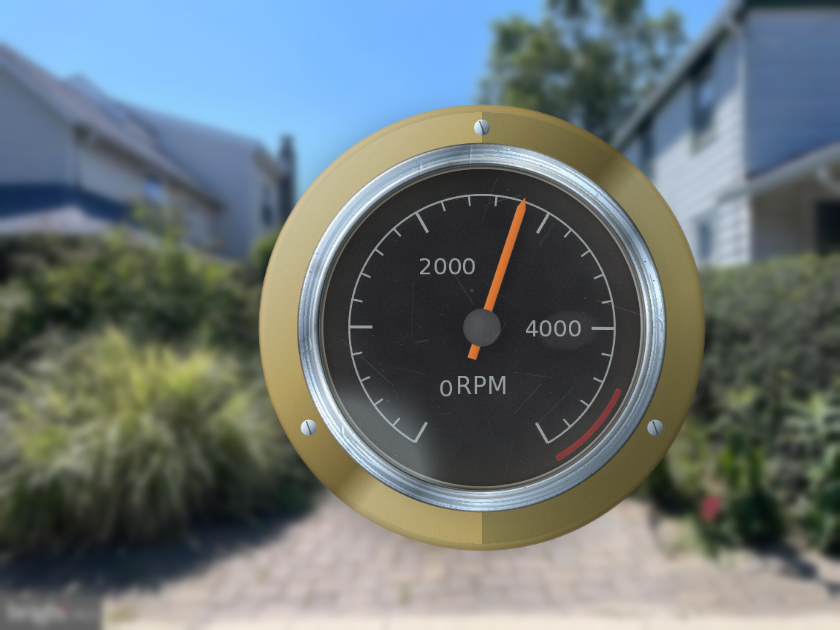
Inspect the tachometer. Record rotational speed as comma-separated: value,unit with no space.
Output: 2800,rpm
